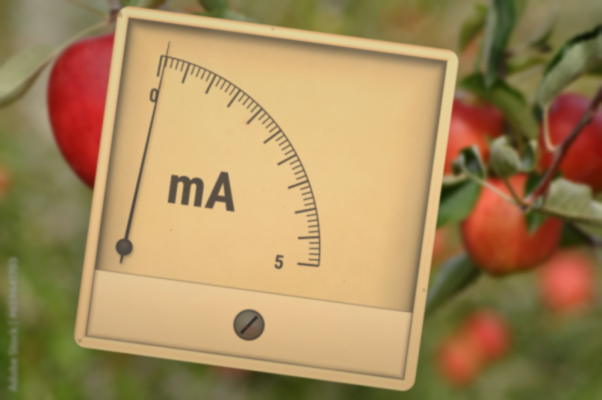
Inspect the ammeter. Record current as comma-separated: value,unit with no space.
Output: 0.1,mA
